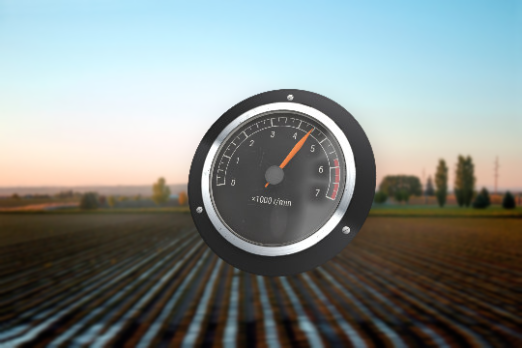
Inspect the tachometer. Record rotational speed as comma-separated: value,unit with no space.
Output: 4500,rpm
